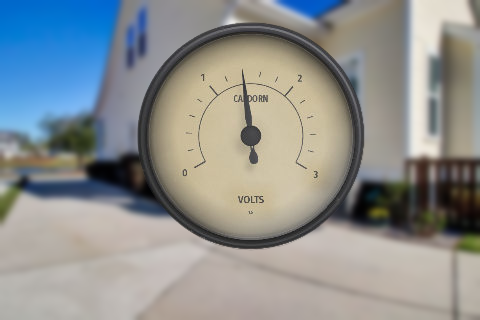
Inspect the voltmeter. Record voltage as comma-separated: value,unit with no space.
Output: 1.4,V
